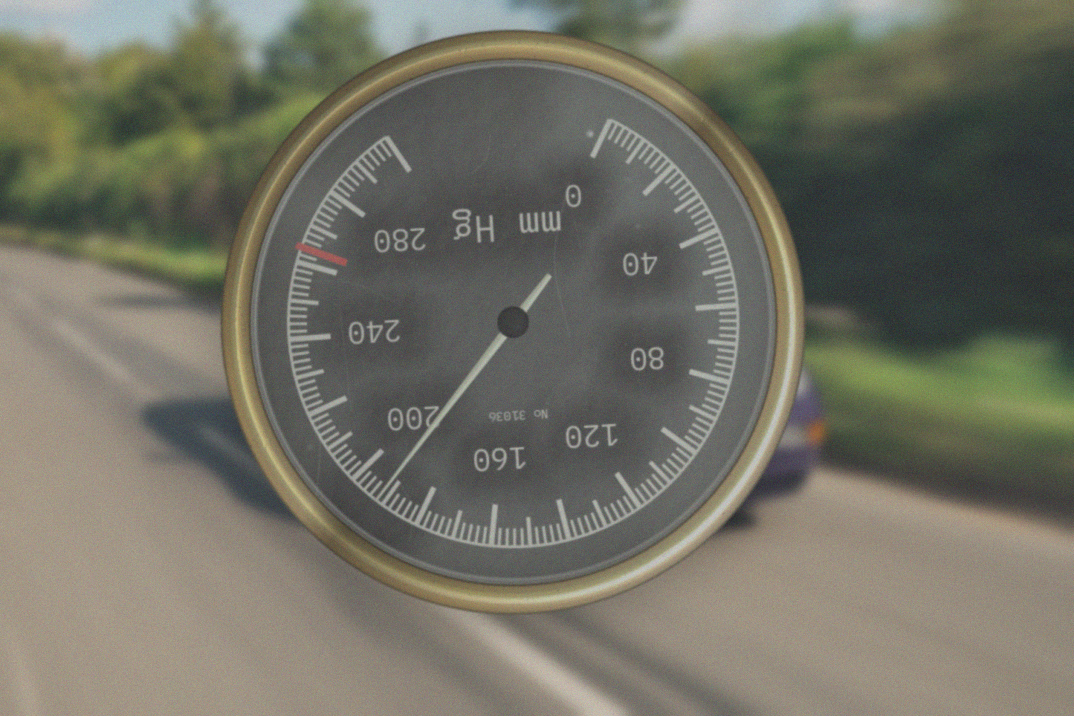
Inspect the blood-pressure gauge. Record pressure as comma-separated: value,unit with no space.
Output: 192,mmHg
